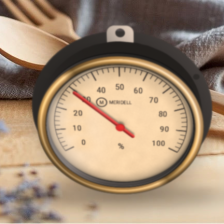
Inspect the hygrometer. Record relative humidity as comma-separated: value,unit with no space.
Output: 30,%
